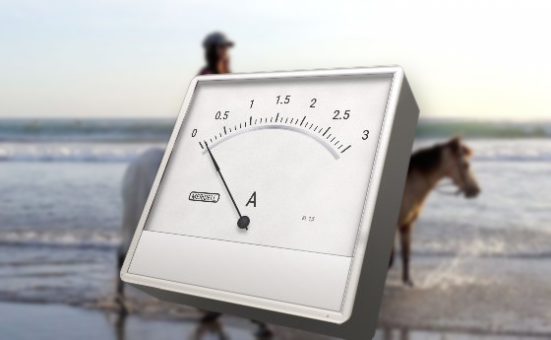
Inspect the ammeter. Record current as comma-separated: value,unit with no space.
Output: 0.1,A
